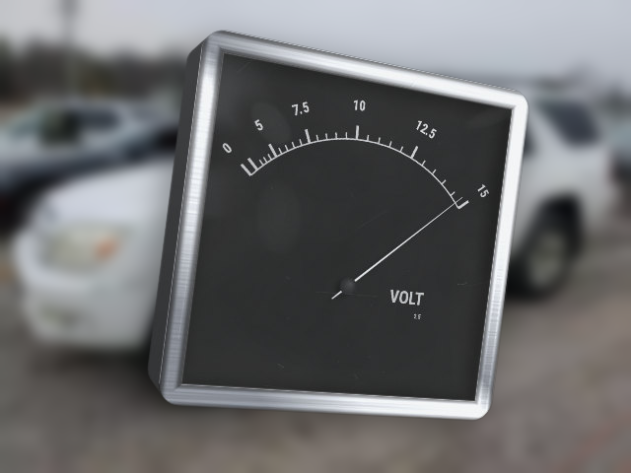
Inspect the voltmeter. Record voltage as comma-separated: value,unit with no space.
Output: 14.75,V
